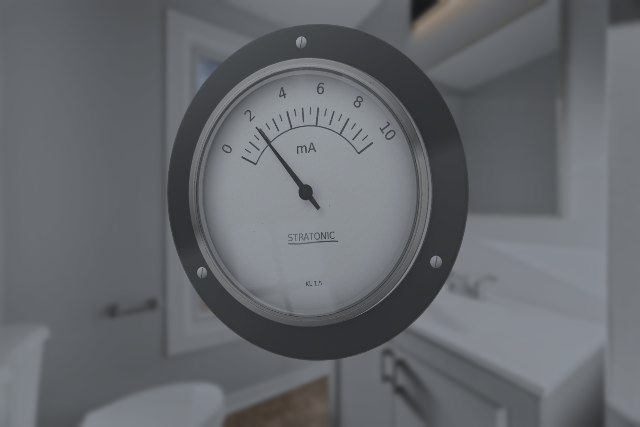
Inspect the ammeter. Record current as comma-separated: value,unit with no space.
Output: 2,mA
